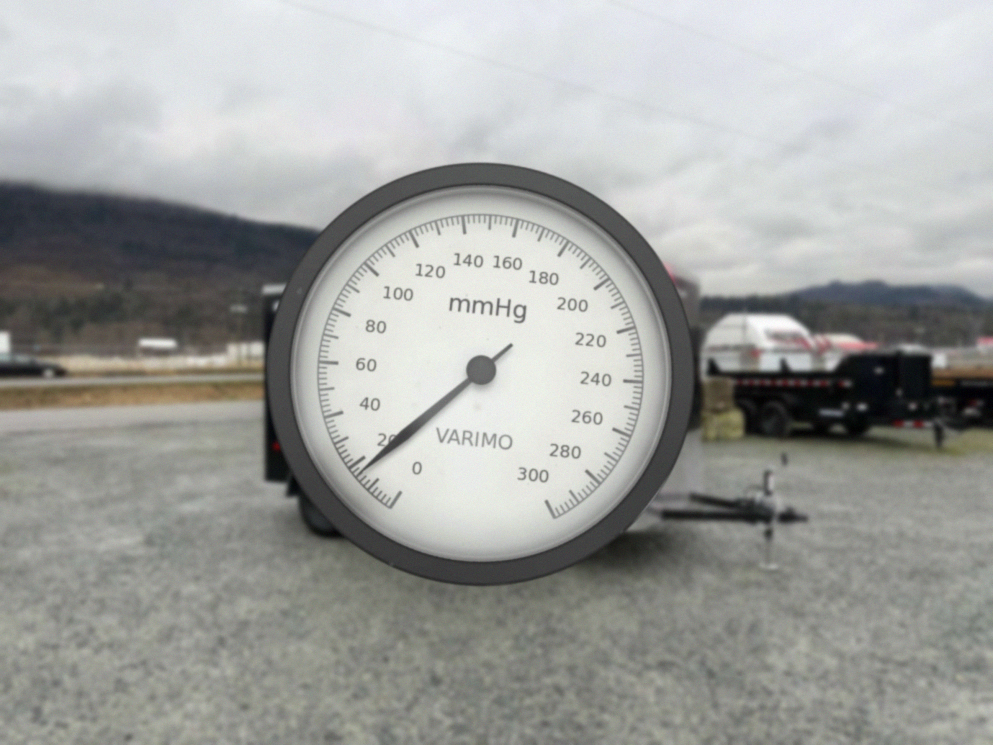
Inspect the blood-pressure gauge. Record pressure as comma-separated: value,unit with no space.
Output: 16,mmHg
